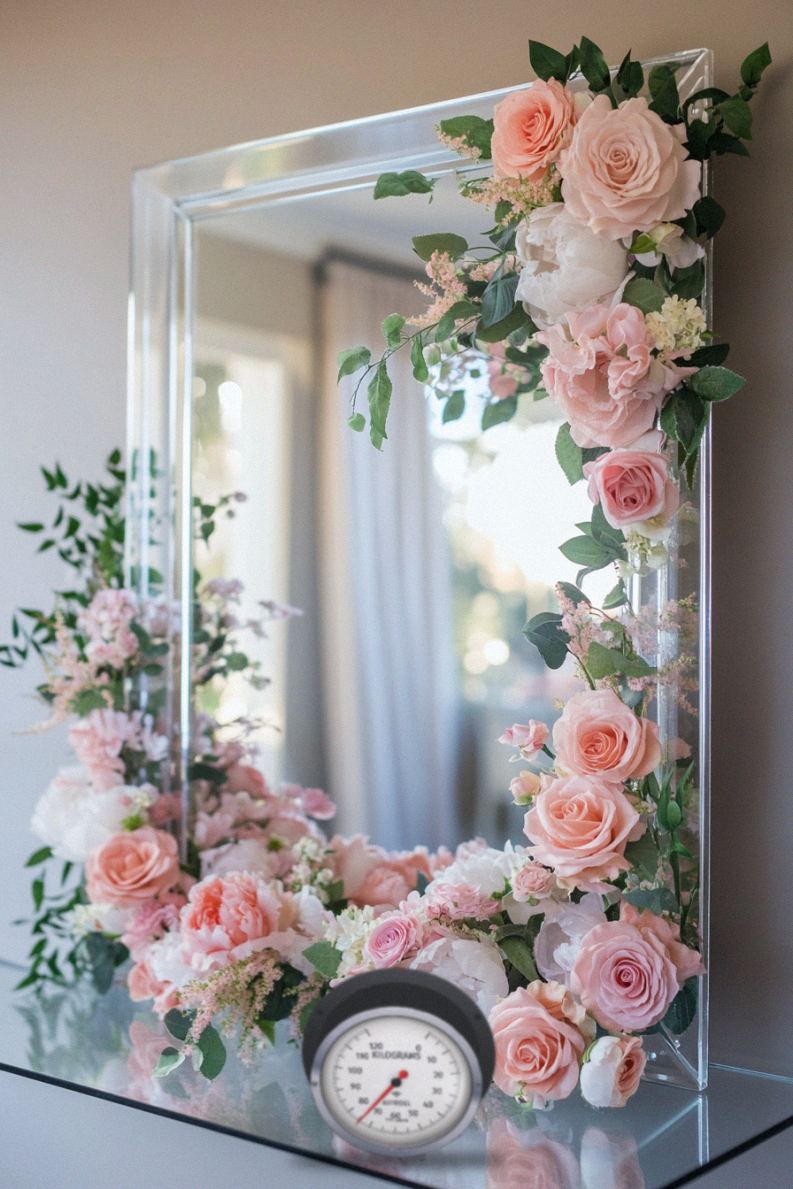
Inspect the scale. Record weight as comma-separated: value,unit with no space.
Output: 75,kg
